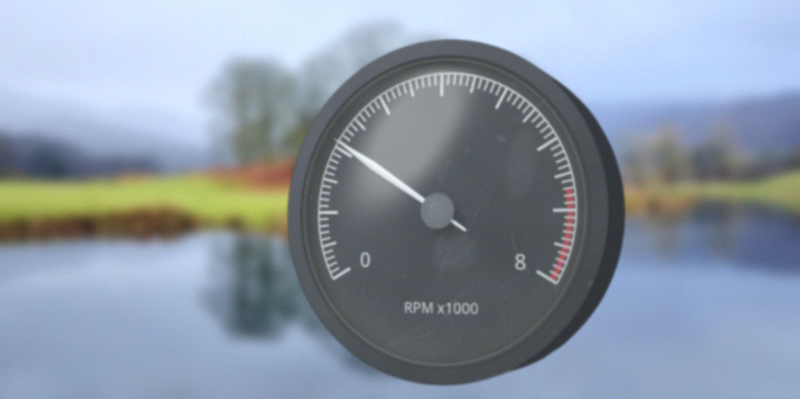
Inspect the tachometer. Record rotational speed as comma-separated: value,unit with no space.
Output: 2100,rpm
